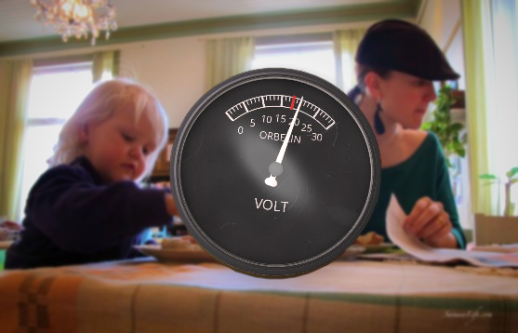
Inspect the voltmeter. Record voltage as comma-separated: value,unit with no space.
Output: 20,V
